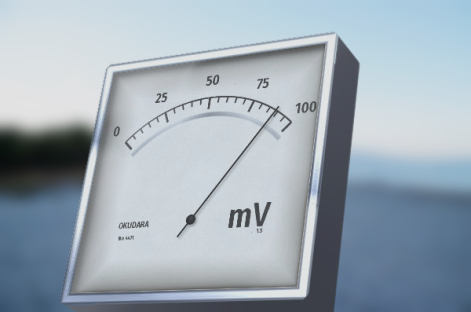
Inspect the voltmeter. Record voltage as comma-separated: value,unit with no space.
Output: 90,mV
